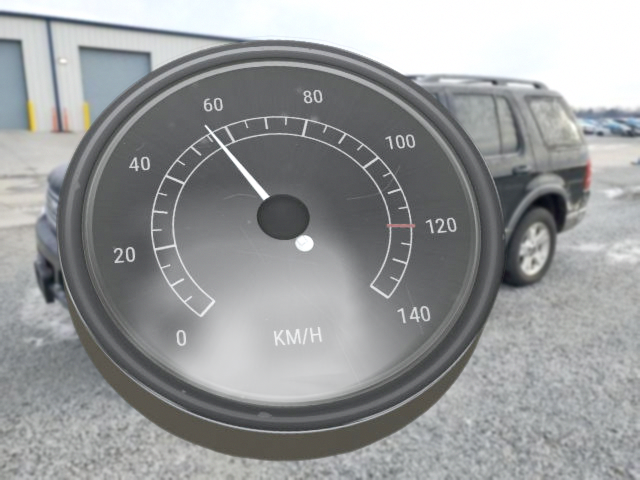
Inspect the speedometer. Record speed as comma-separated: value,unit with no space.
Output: 55,km/h
